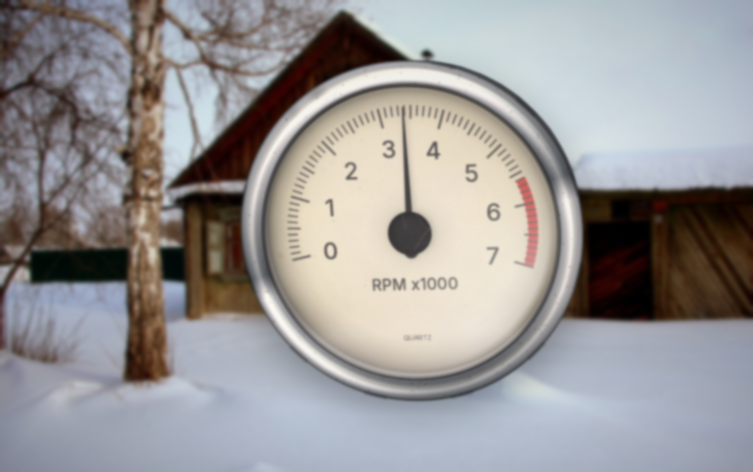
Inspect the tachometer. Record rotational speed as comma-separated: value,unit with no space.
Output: 3400,rpm
